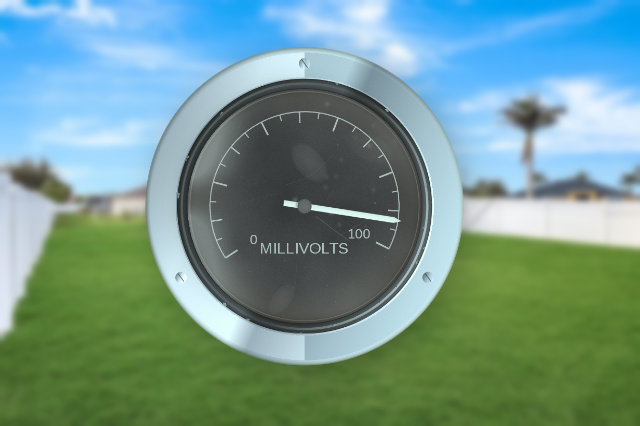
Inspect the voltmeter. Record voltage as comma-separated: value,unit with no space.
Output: 92.5,mV
